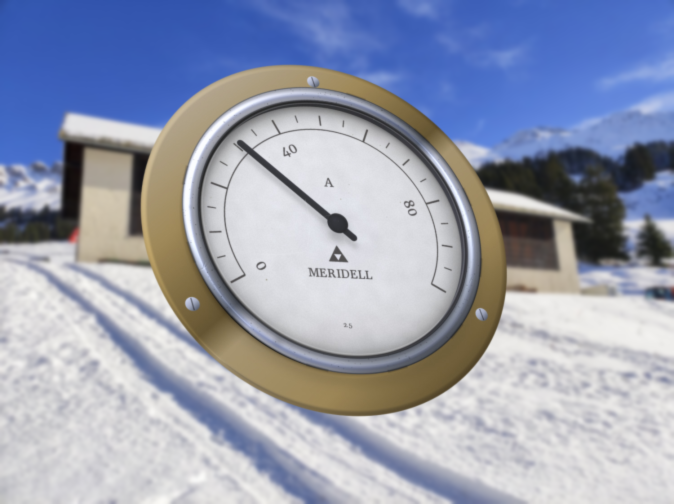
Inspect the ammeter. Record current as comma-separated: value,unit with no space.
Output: 30,A
